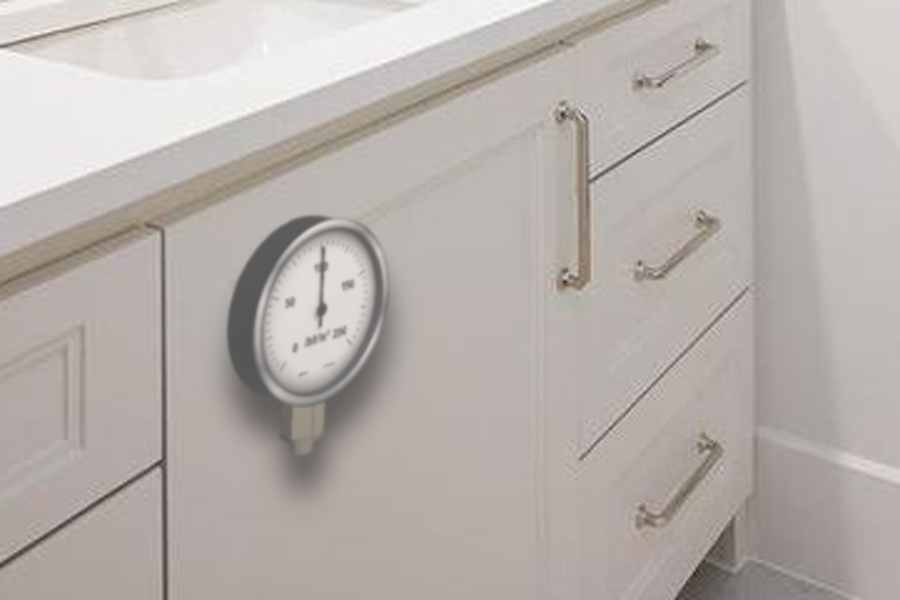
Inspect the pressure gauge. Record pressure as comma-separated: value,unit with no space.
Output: 100,psi
